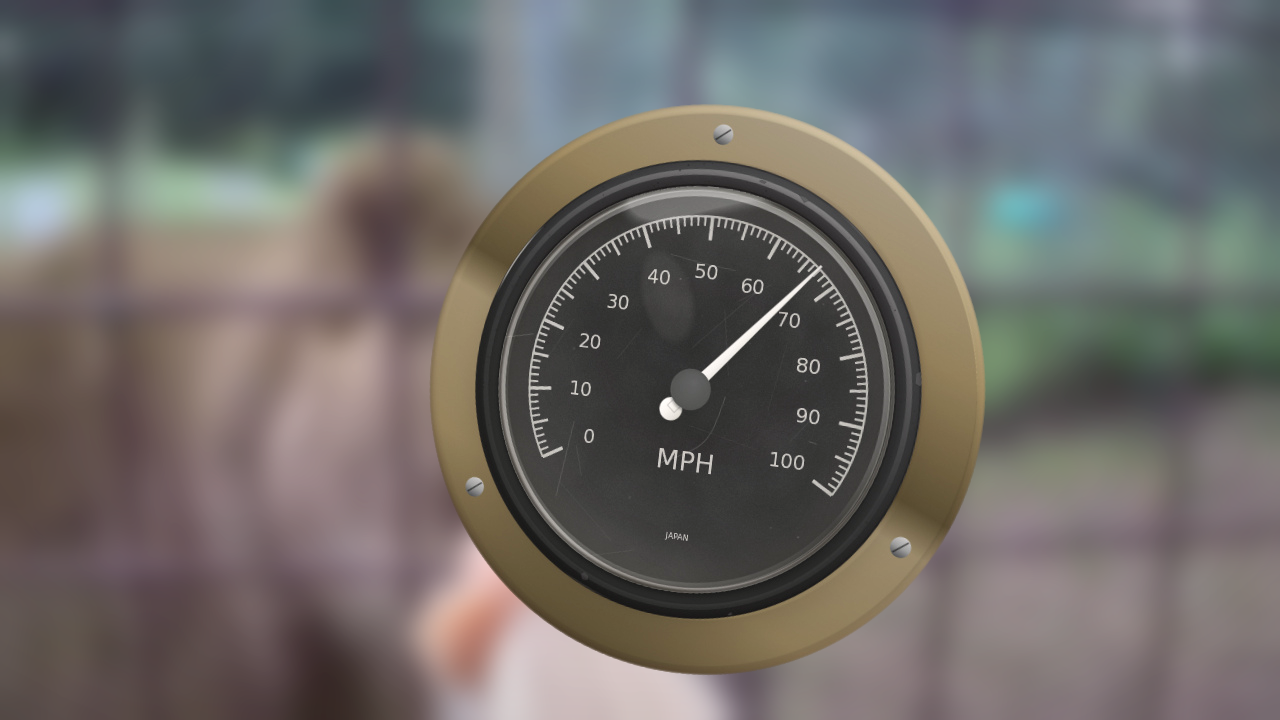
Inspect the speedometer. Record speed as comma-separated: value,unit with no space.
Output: 67,mph
